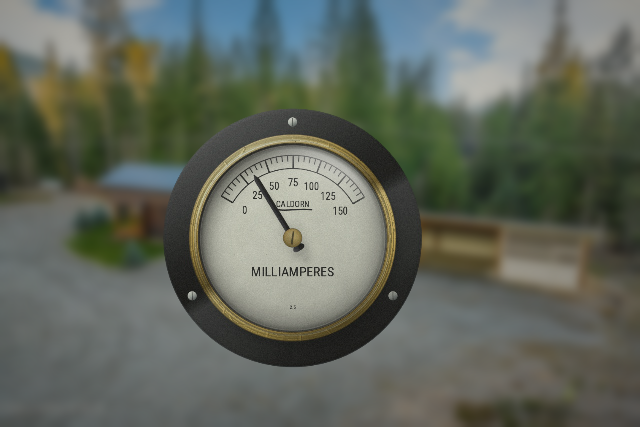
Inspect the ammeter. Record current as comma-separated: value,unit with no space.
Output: 35,mA
